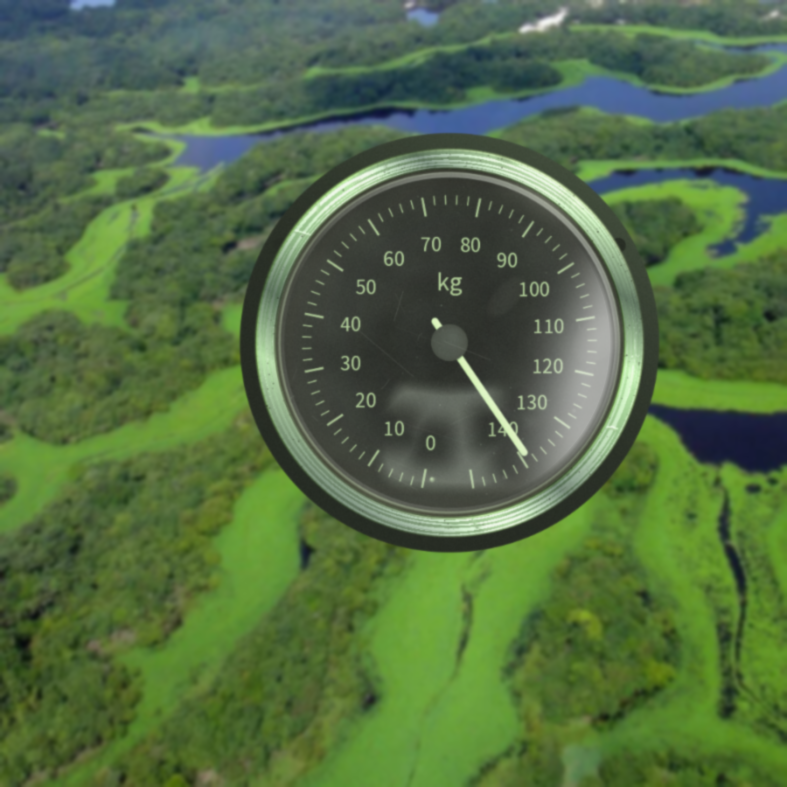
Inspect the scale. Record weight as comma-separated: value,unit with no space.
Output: 139,kg
